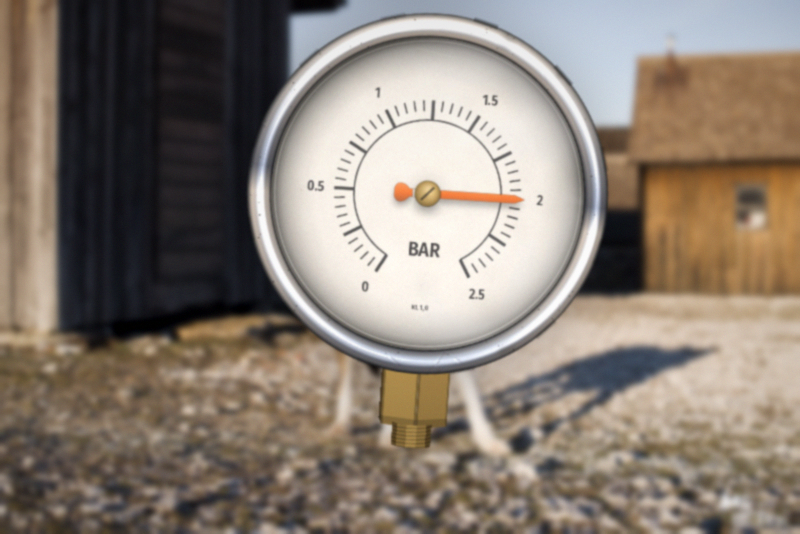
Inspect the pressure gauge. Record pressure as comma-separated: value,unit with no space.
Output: 2,bar
